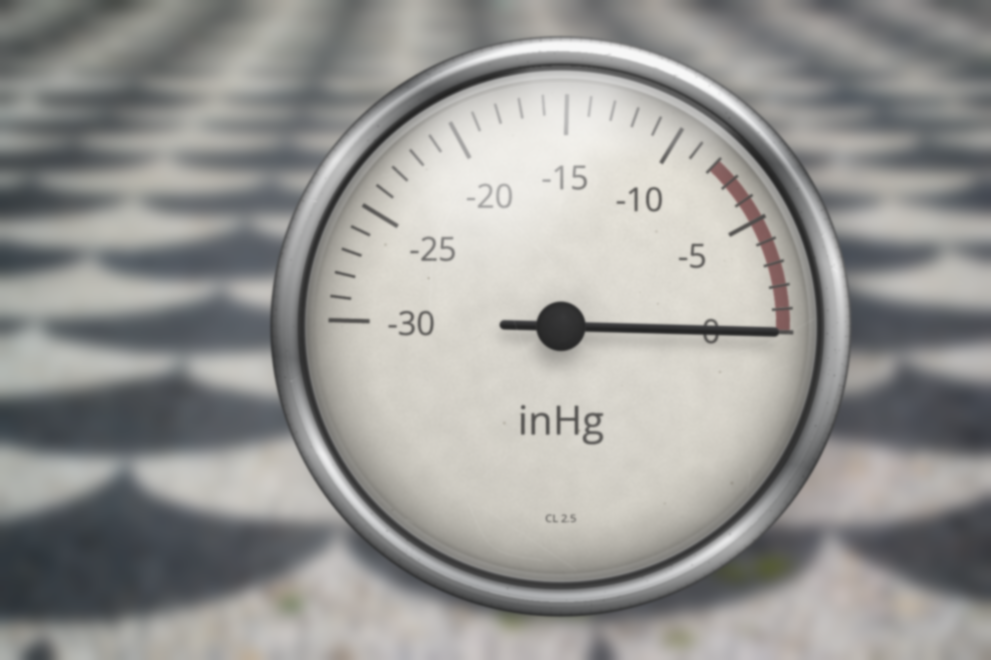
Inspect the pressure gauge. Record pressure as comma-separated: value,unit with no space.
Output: 0,inHg
